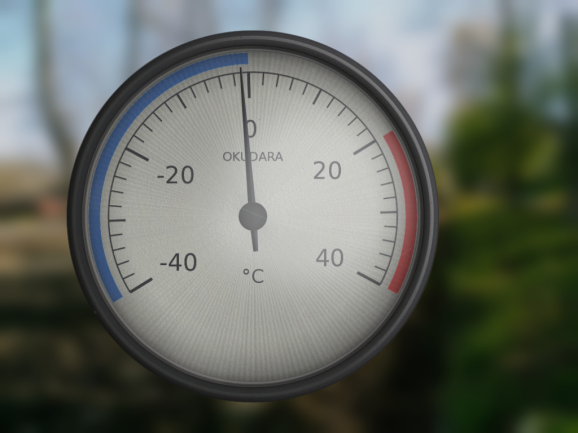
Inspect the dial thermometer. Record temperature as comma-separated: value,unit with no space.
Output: -1,°C
